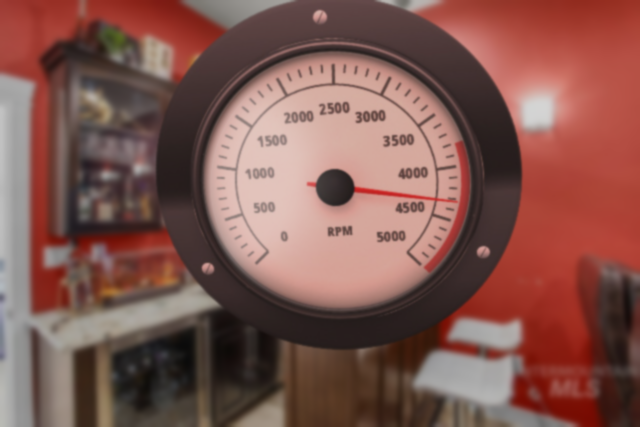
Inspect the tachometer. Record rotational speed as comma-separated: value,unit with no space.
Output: 4300,rpm
